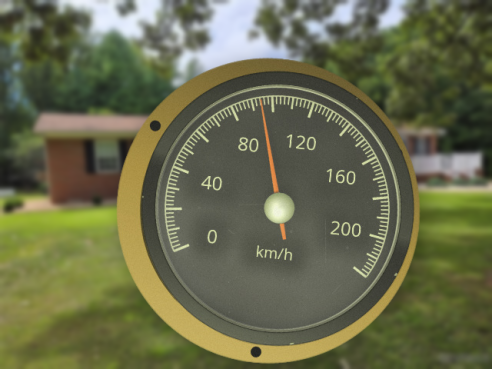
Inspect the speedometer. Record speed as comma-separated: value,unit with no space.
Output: 94,km/h
